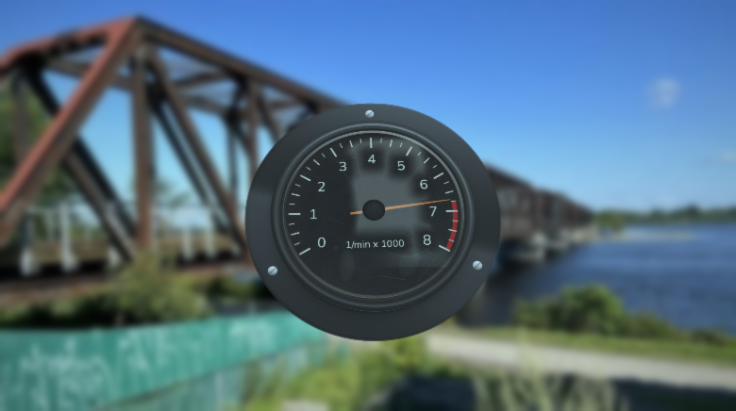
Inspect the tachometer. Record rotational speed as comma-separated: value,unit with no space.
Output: 6750,rpm
